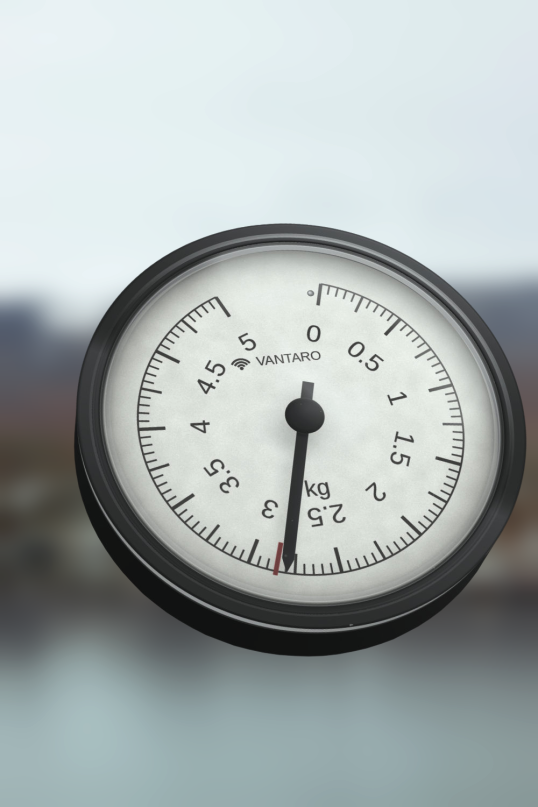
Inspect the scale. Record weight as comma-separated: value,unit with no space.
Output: 2.8,kg
